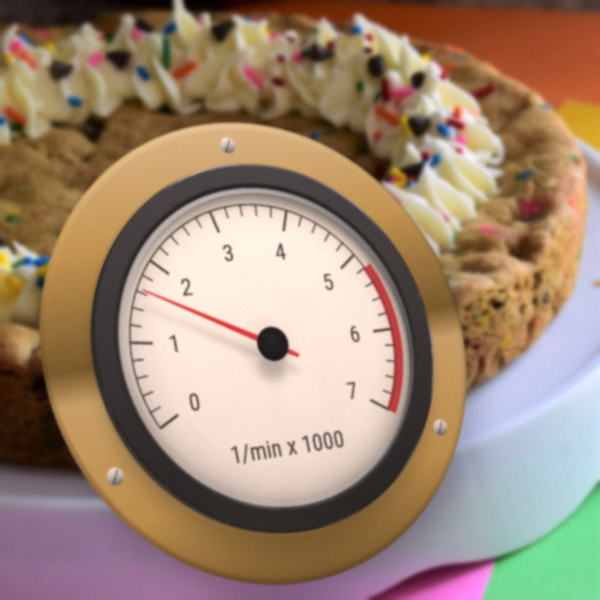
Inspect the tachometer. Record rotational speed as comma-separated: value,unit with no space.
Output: 1600,rpm
